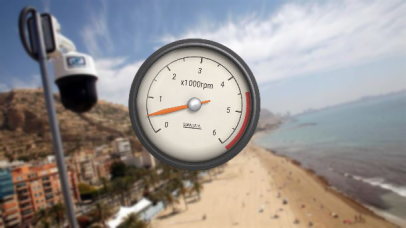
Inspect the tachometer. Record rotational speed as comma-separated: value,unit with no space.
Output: 500,rpm
